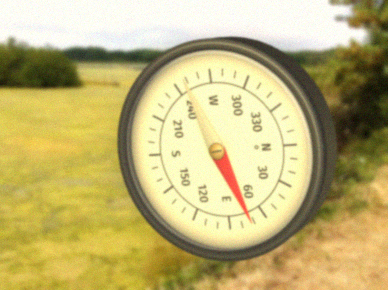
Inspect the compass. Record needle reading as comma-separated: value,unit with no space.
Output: 70,°
